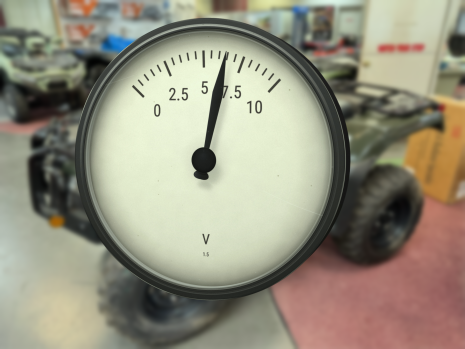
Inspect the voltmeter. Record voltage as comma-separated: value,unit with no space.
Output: 6.5,V
